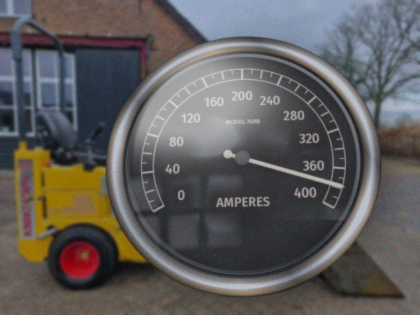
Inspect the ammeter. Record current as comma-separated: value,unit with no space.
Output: 380,A
